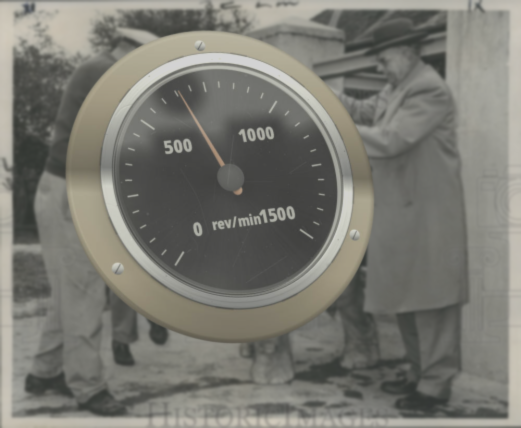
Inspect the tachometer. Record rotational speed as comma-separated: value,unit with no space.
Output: 650,rpm
